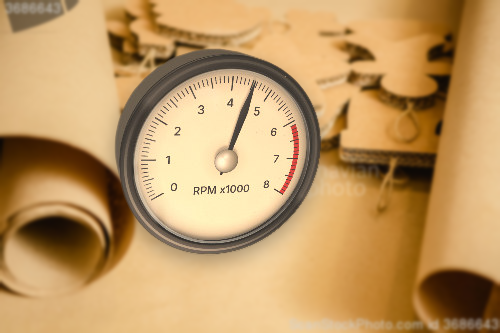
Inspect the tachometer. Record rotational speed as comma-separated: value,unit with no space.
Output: 4500,rpm
